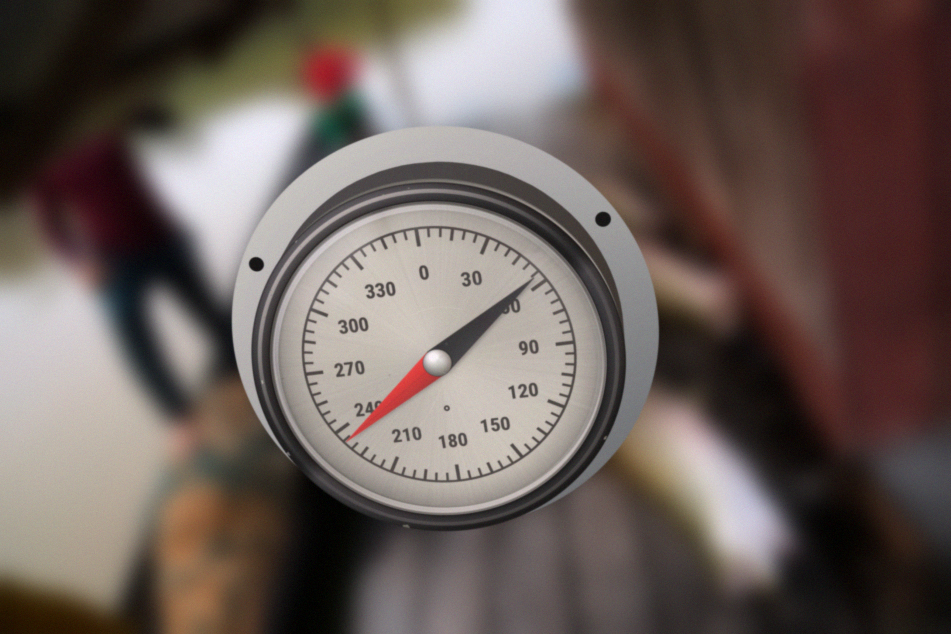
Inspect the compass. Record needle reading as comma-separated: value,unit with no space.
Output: 235,°
